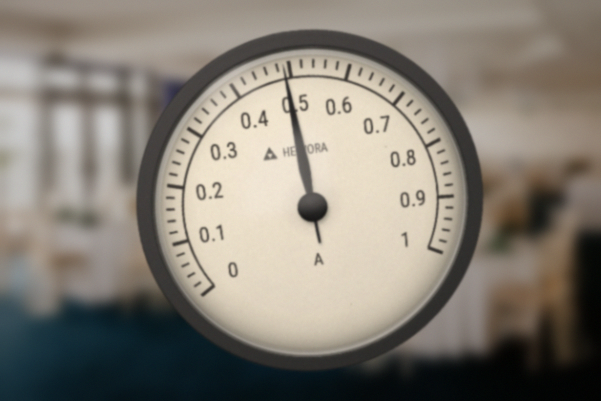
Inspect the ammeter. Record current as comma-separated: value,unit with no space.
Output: 0.49,A
